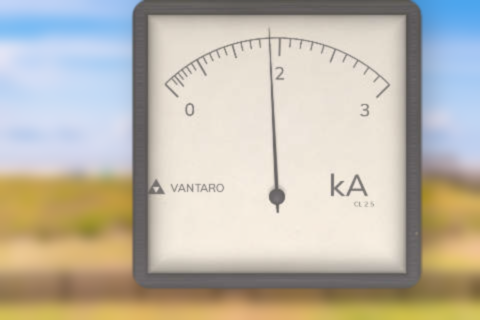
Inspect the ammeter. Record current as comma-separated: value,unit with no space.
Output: 1.9,kA
